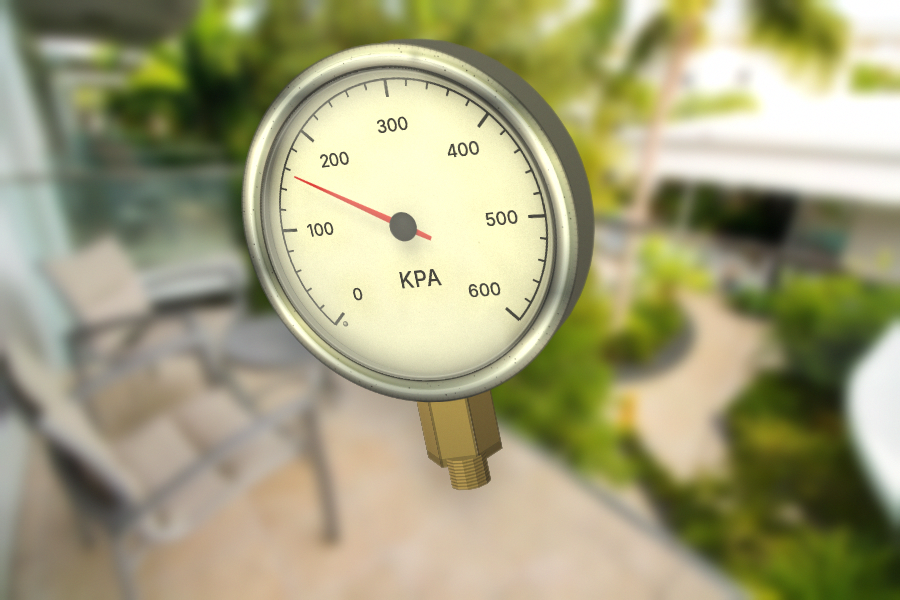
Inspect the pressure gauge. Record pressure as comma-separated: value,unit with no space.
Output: 160,kPa
